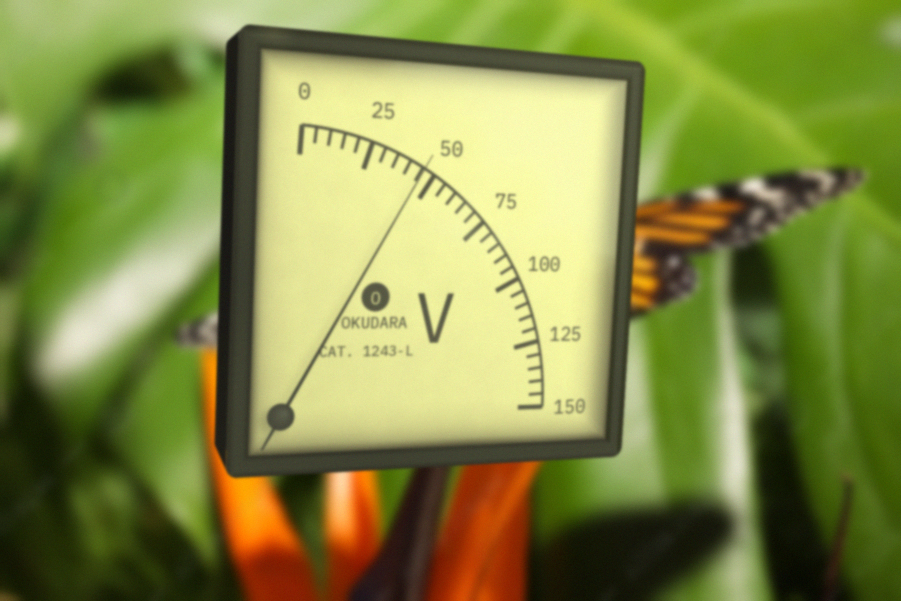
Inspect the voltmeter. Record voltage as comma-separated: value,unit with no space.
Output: 45,V
